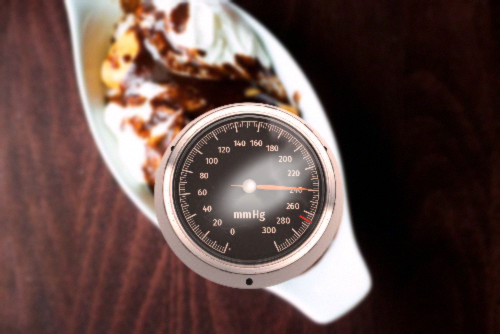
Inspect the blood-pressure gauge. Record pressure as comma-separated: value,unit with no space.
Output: 240,mmHg
